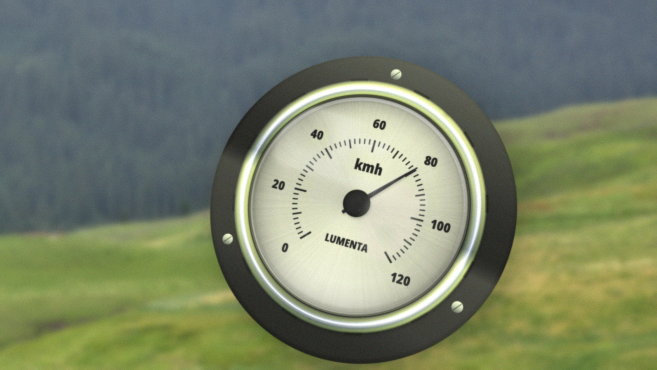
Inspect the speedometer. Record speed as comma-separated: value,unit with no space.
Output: 80,km/h
